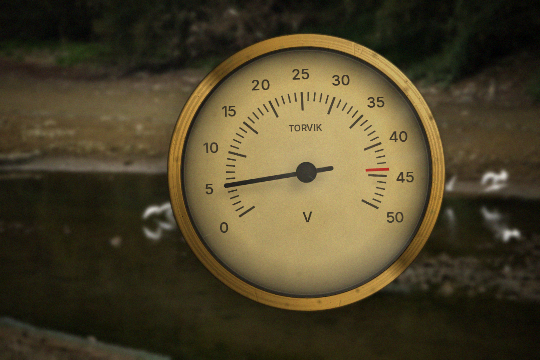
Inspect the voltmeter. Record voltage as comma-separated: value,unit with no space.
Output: 5,V
